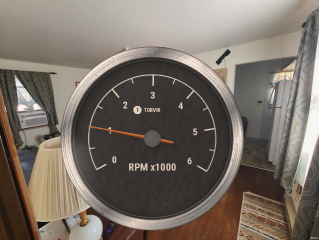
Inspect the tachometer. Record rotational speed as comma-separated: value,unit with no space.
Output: 1000,rpm
